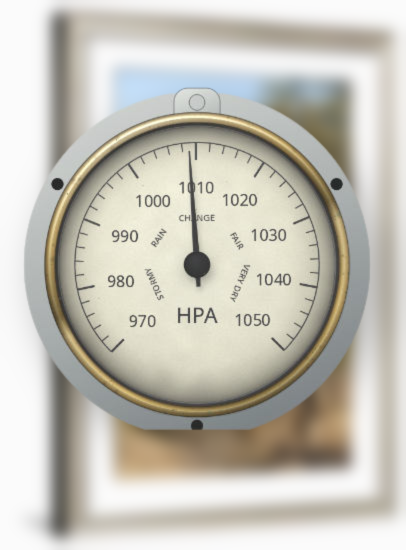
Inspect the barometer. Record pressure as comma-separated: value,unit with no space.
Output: 1009,hPa
